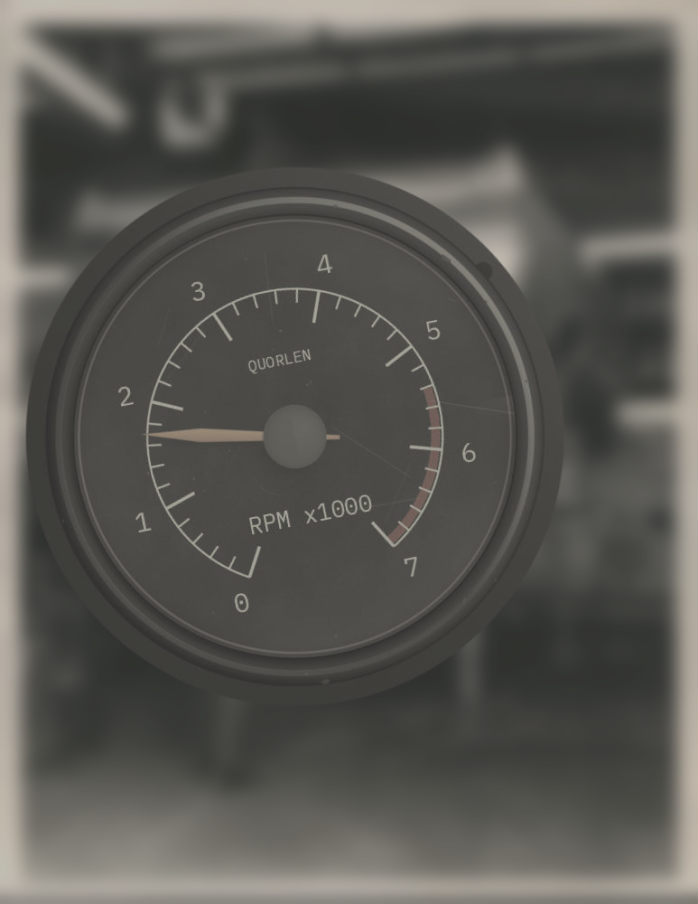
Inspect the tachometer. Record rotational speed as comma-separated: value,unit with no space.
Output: 1700,rpm
